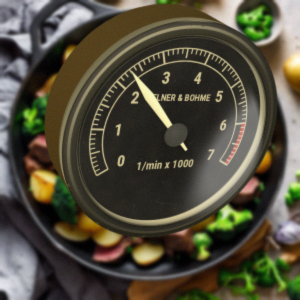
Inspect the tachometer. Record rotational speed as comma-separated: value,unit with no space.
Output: 2300,rpm
